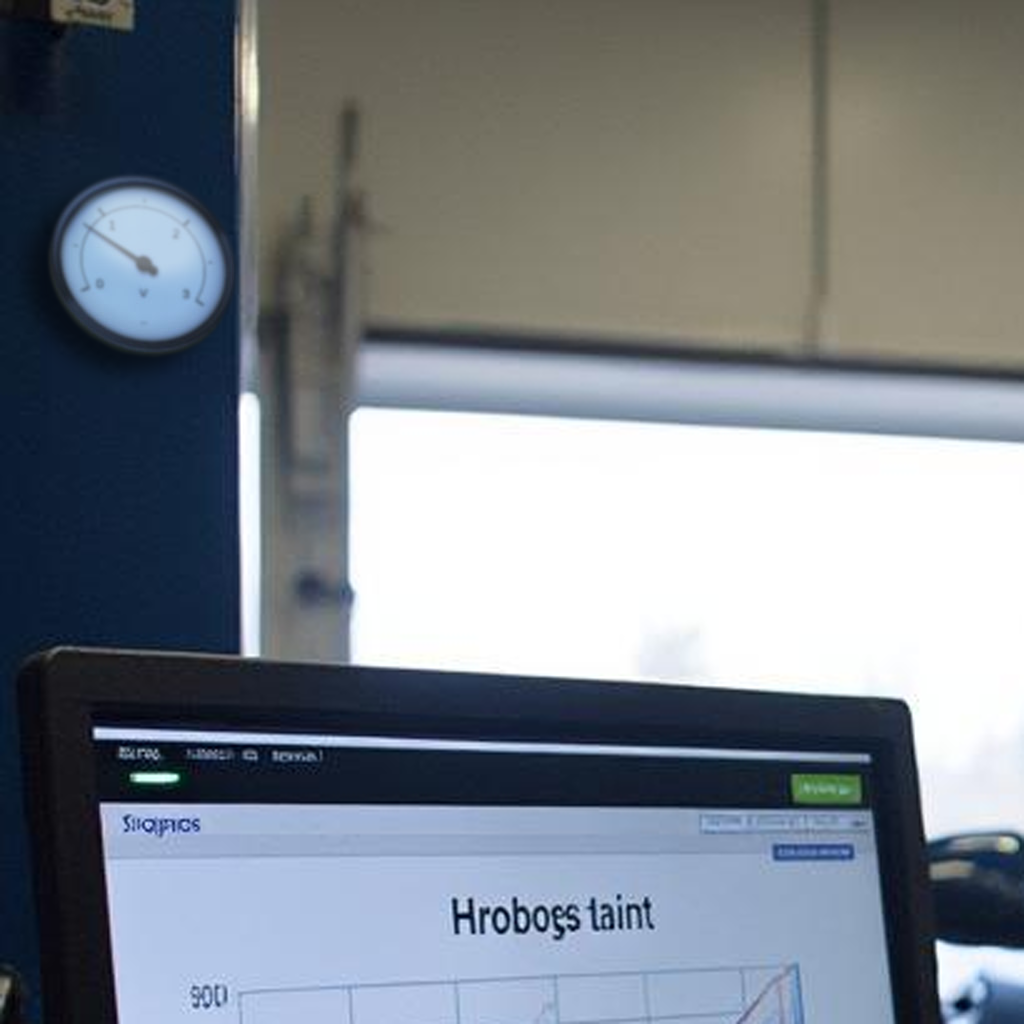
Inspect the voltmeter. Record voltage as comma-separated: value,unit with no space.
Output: 0.75,V
